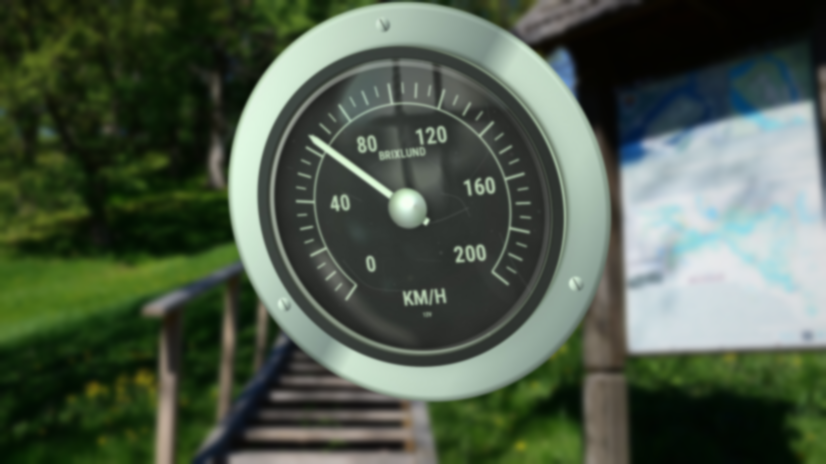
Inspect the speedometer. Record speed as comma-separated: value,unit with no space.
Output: 65,km/h
